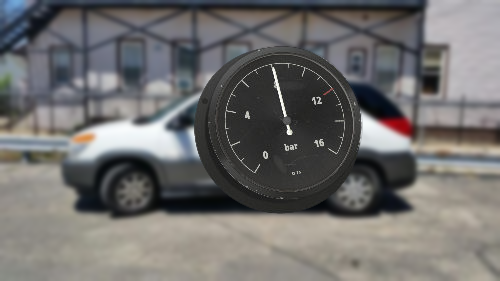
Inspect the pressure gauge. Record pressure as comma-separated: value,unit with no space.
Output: 8,bar
